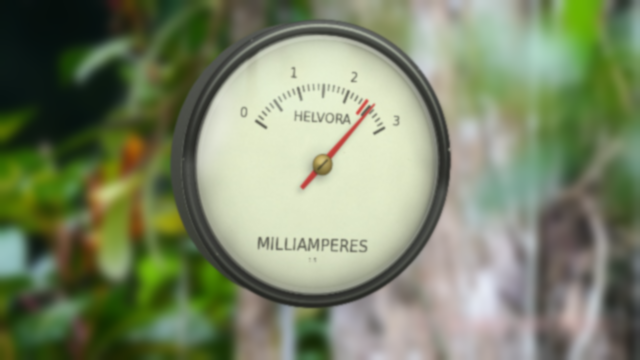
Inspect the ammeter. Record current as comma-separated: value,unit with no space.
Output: 2.5,mA
